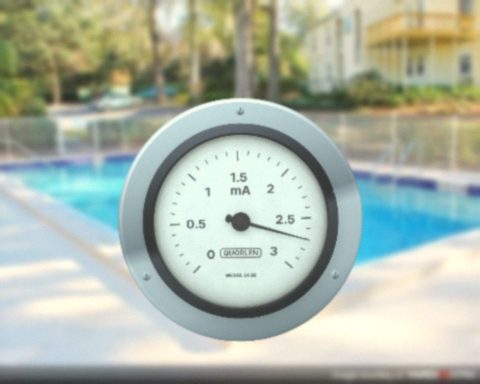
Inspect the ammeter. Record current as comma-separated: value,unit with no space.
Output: 2.7,mA
